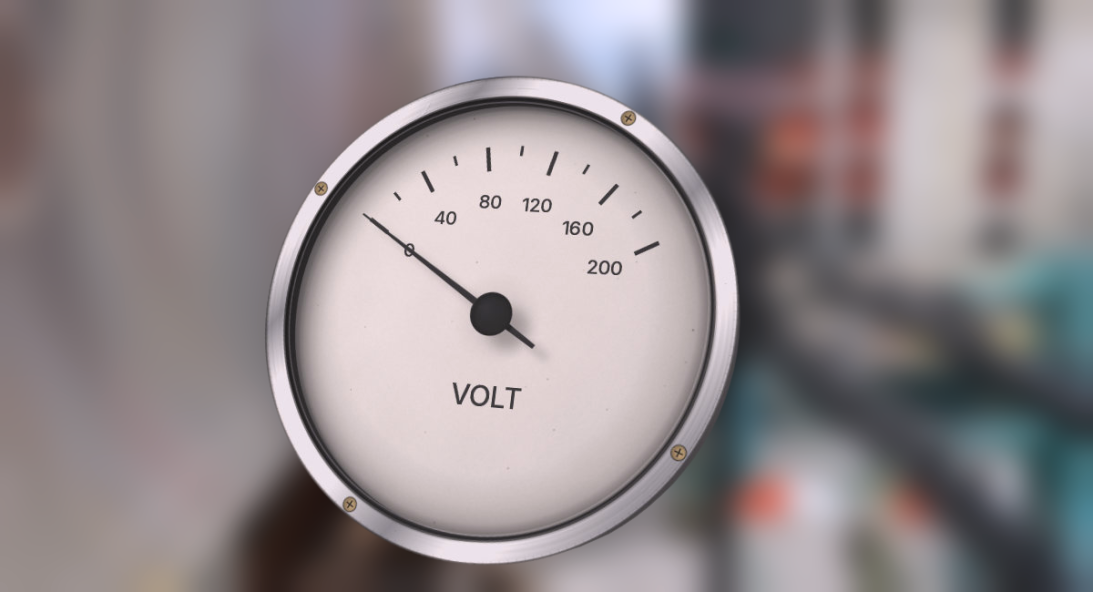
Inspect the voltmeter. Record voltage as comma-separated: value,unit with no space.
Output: 0,V
